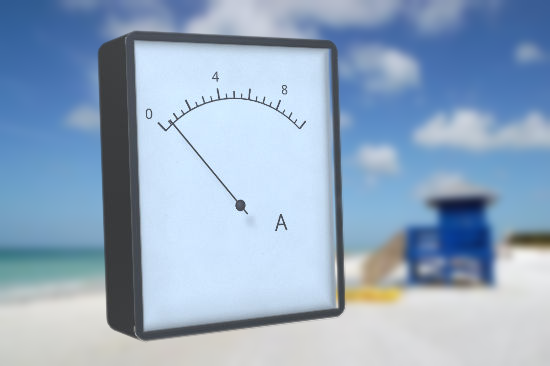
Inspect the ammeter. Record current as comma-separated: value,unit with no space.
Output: 0.5,A
